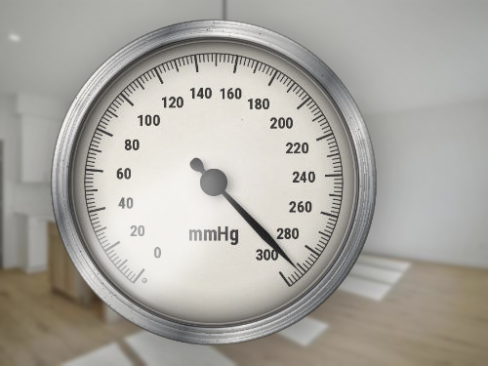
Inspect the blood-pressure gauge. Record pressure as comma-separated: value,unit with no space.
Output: 292,mmHg
